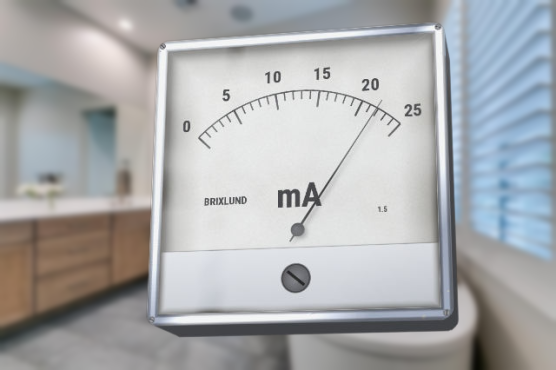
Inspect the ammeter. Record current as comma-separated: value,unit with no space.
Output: 22,mA
